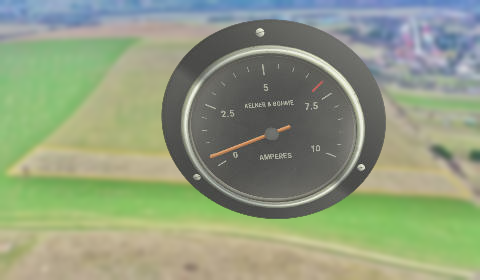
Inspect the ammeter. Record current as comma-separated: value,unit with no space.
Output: 0.5,A
